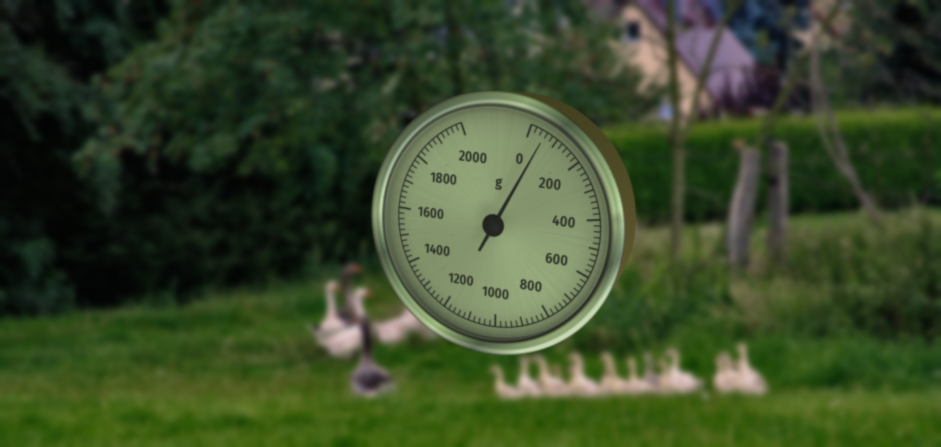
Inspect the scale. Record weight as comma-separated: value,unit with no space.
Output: 60,g
